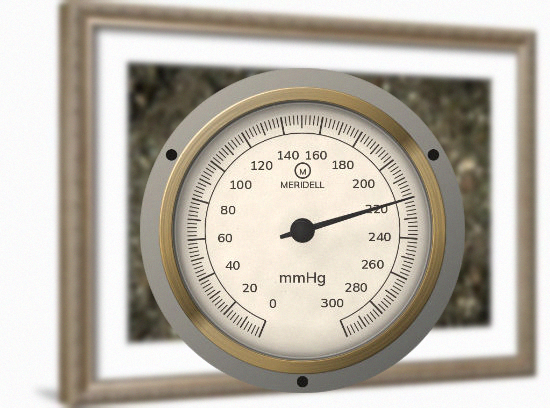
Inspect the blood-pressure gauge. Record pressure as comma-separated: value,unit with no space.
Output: 220,mmHg
